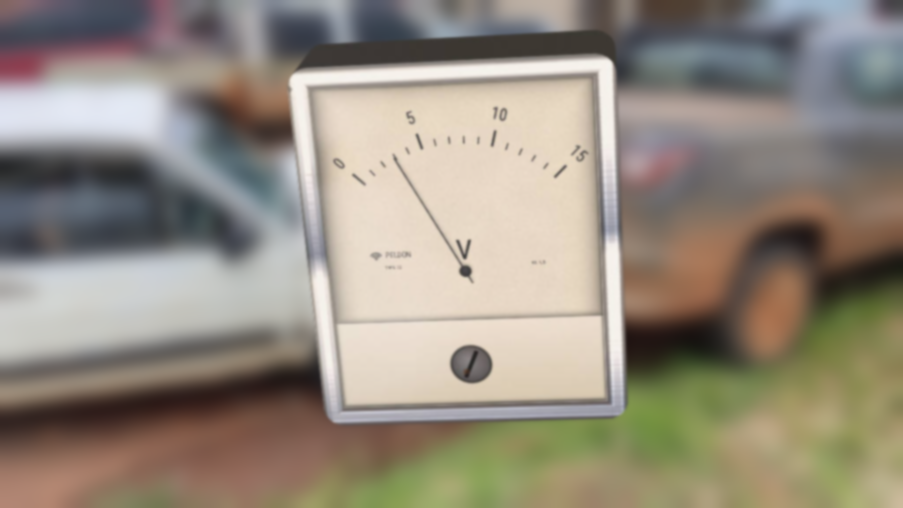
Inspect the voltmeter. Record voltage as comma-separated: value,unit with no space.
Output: 3,V
